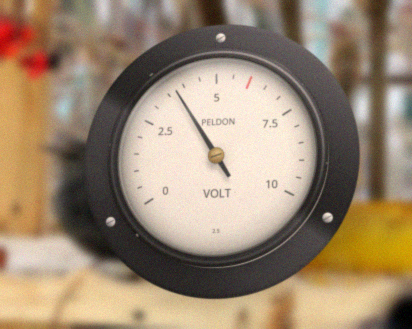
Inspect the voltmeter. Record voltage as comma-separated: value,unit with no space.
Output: 3.75,V
